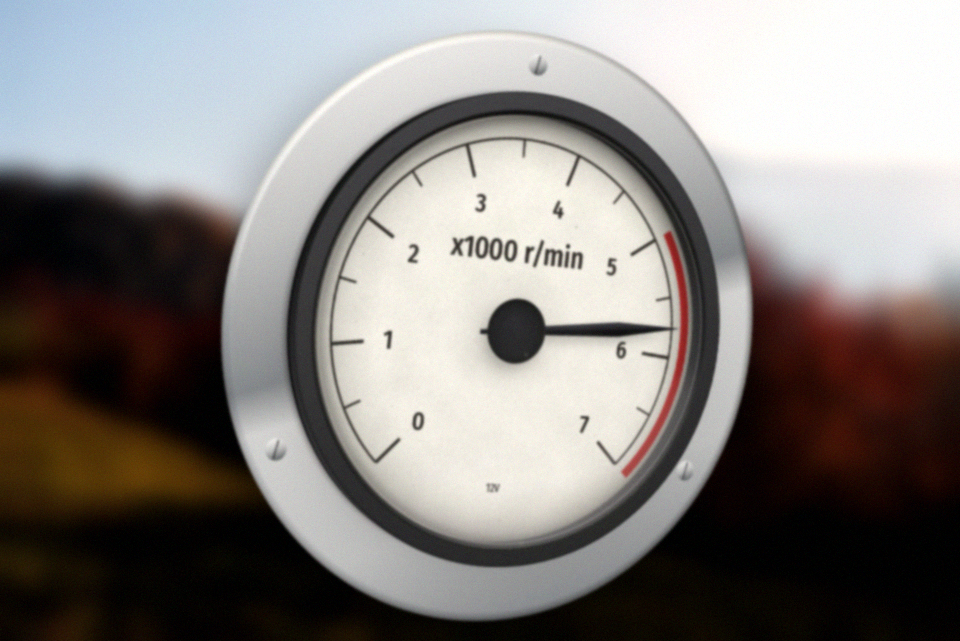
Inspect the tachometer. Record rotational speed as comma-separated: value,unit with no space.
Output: 5750,rpm
